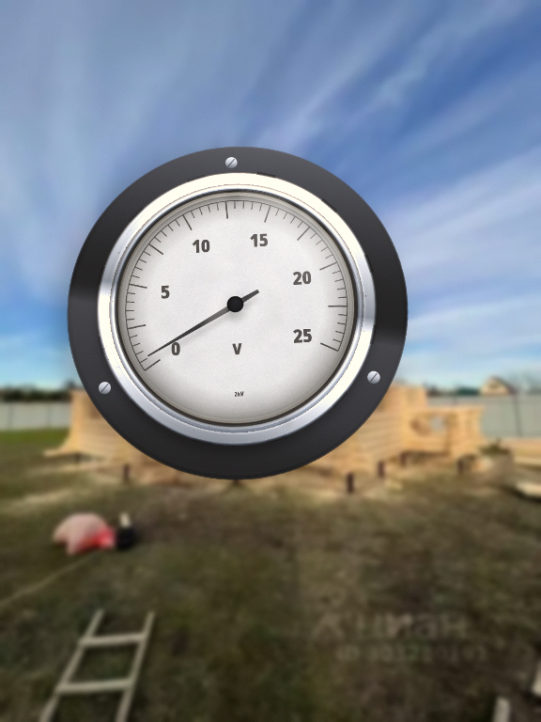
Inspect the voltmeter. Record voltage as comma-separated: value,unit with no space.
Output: 0.5,V
